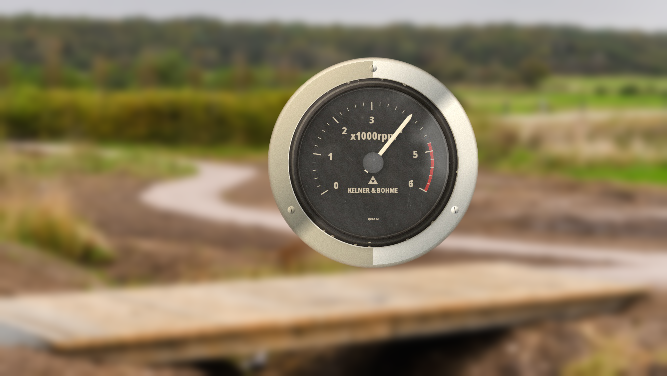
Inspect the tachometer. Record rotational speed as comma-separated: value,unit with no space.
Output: 4000,rpm
